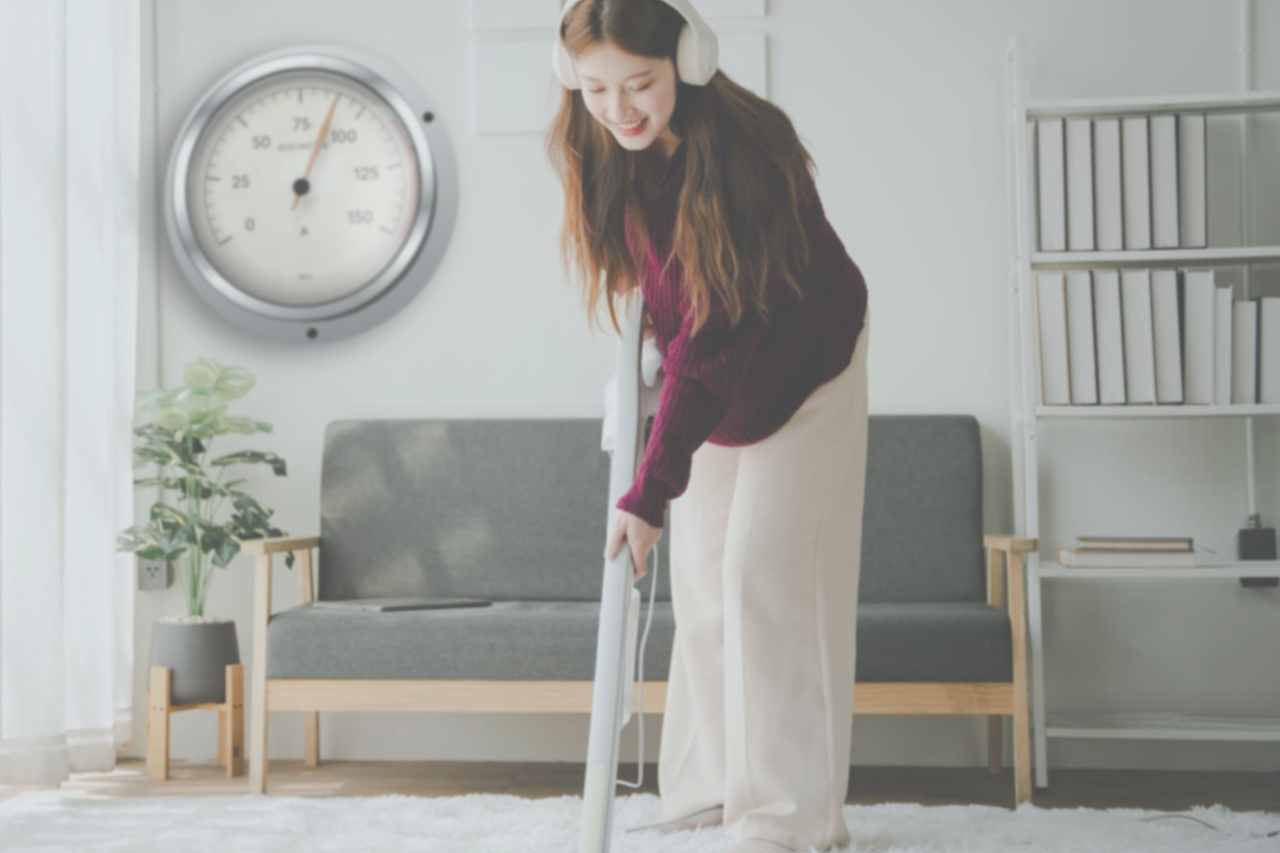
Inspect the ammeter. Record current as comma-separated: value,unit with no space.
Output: 90,A
